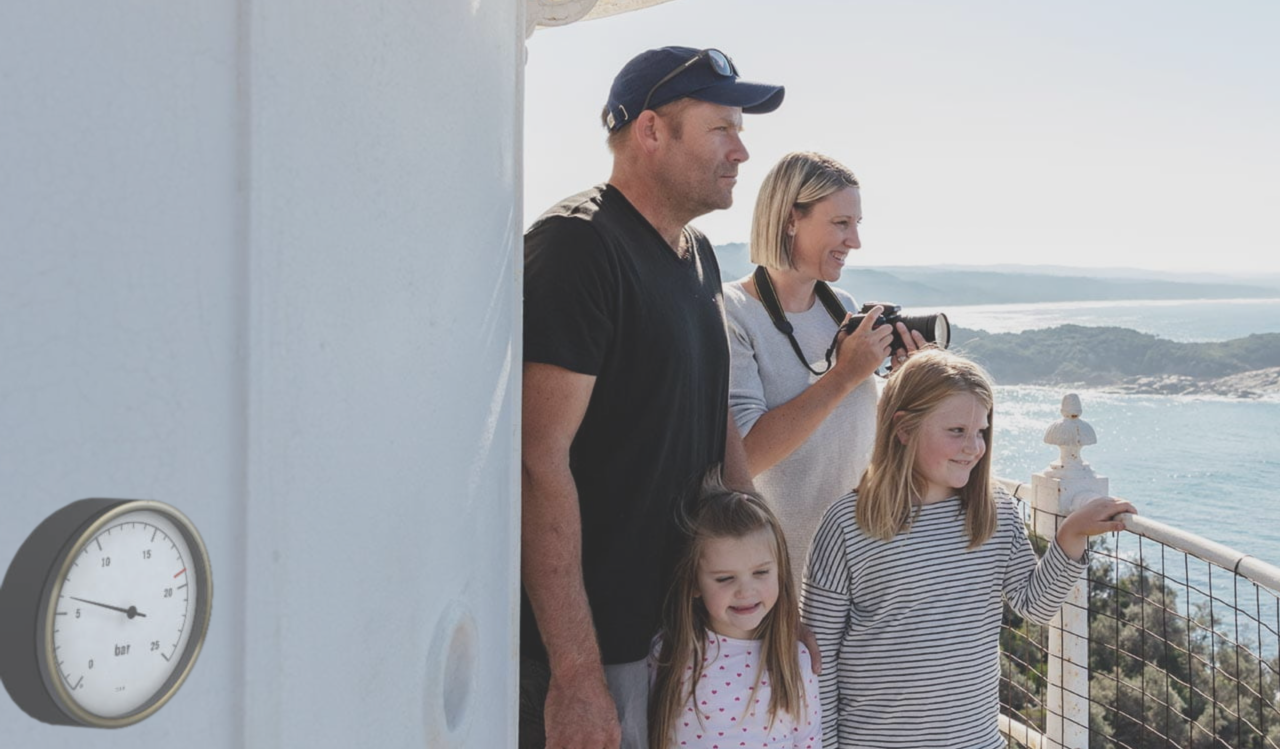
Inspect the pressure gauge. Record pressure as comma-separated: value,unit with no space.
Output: 6,bar
